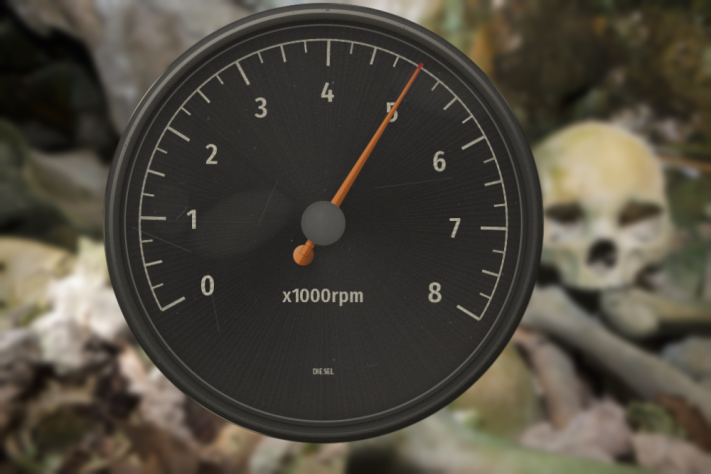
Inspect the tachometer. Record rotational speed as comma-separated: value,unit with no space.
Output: 5000,rpm
